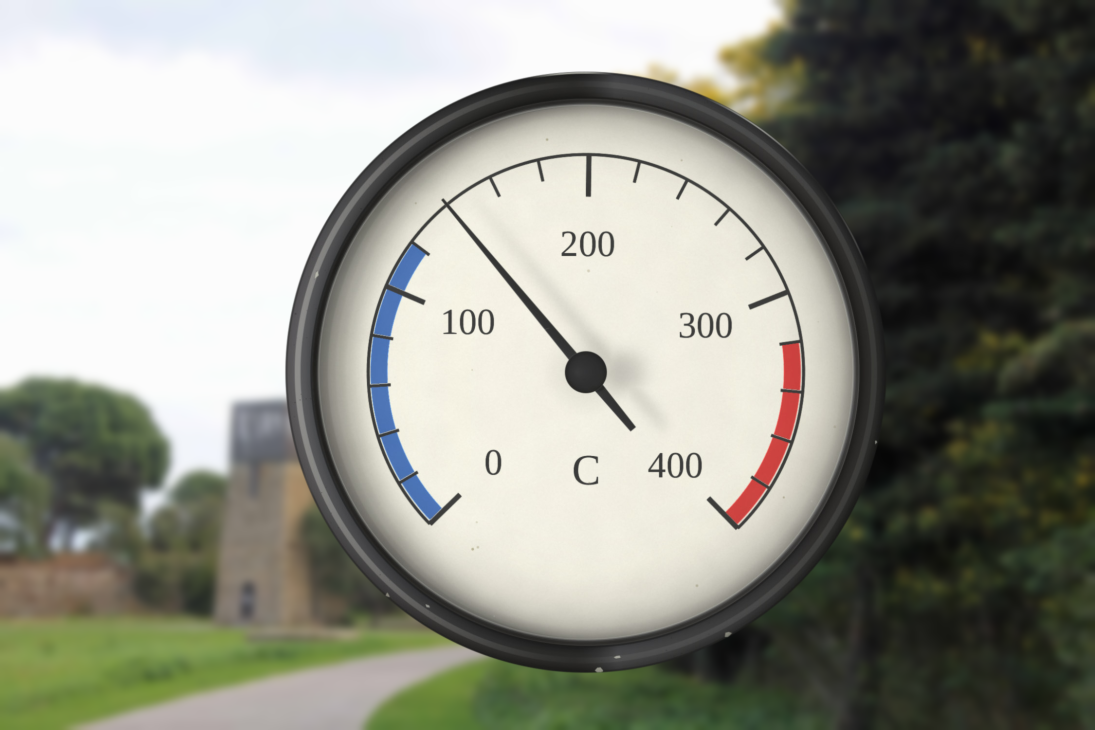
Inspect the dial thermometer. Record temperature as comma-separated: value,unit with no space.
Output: 140,°C
